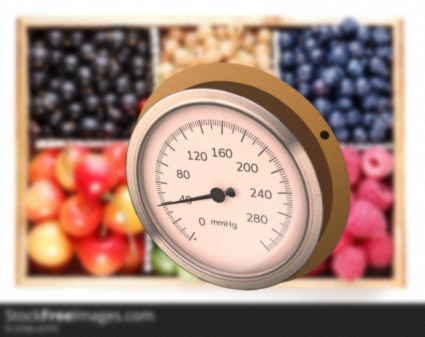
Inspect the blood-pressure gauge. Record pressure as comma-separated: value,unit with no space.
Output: 40,mmHg
